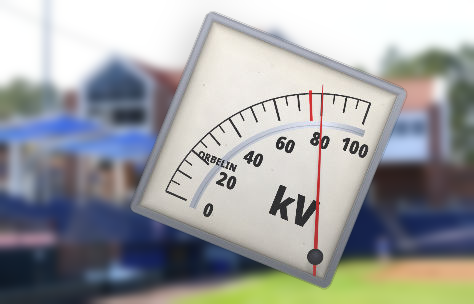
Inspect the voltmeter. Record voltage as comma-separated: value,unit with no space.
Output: 80,kV
